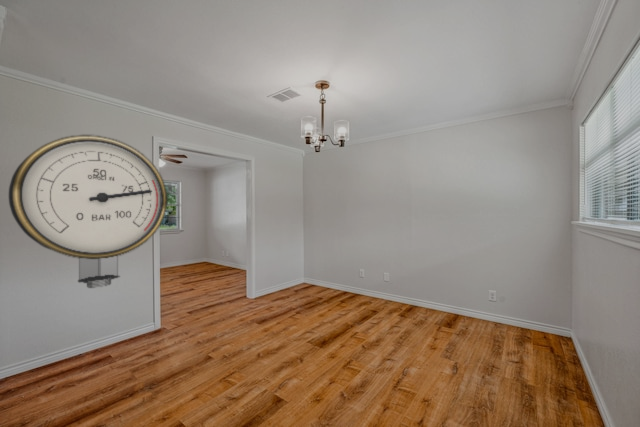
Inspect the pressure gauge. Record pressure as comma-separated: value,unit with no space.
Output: 80,bar
